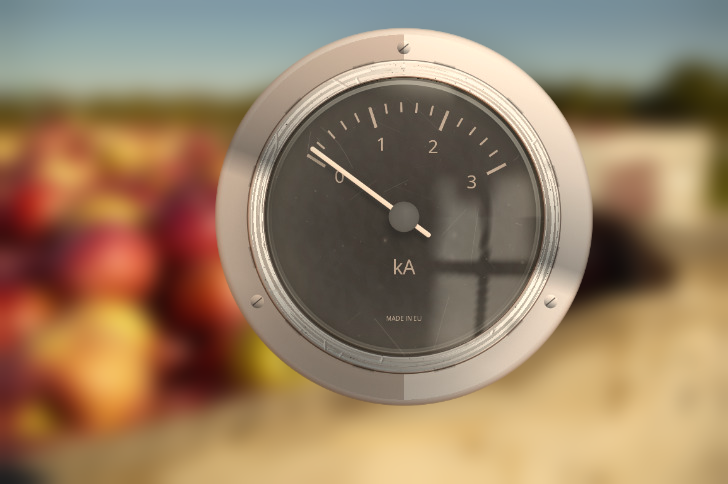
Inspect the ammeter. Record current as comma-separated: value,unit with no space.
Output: 0.1,kA
